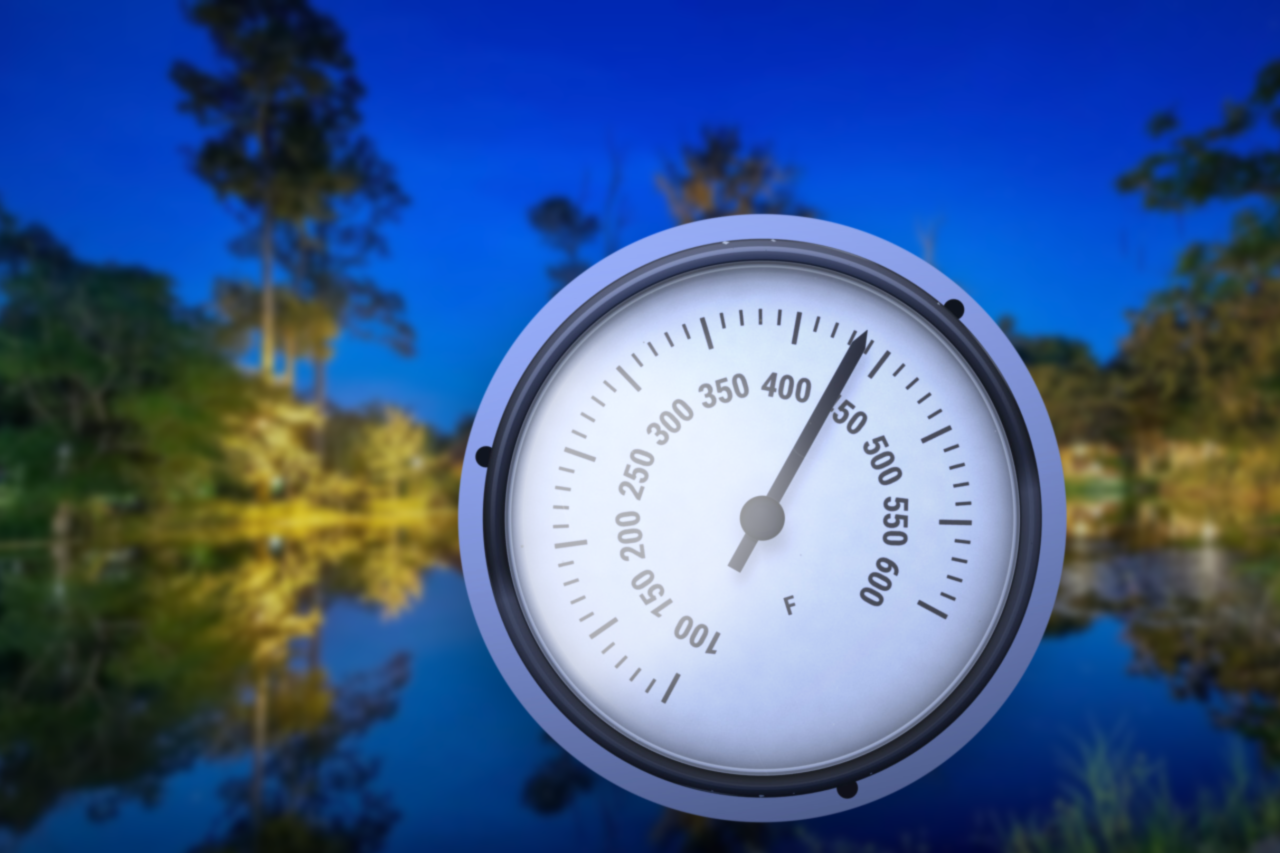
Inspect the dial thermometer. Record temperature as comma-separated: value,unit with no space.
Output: 435,°F
